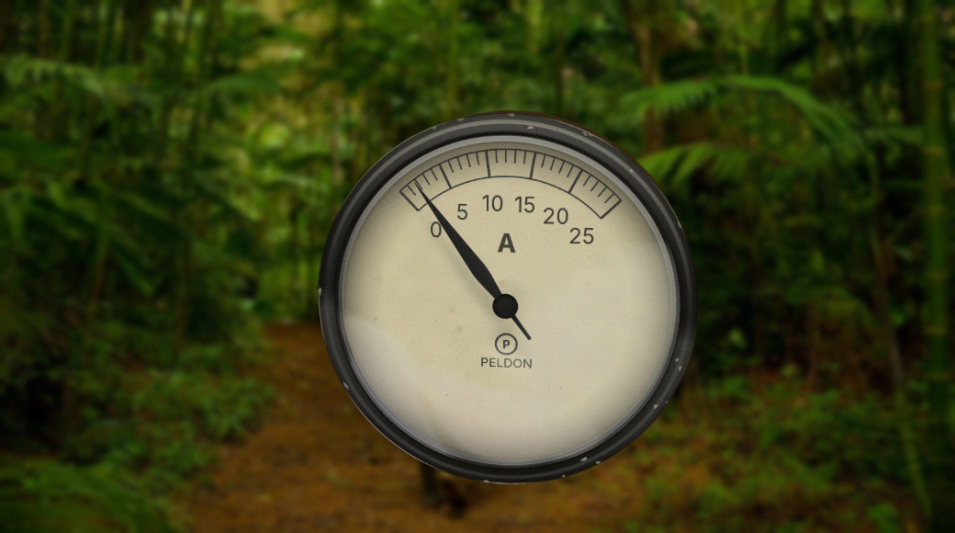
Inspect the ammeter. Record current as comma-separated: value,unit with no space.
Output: 2,A
